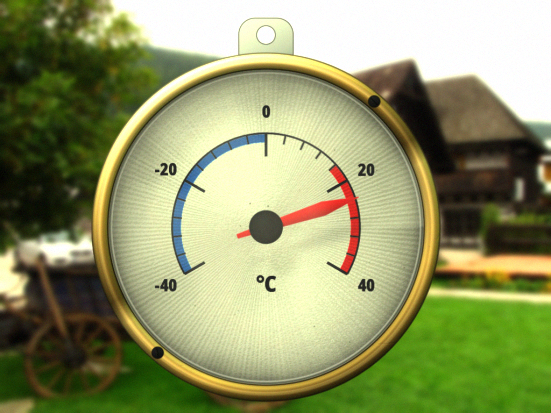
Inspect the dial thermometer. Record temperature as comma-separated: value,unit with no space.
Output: 24,°C
